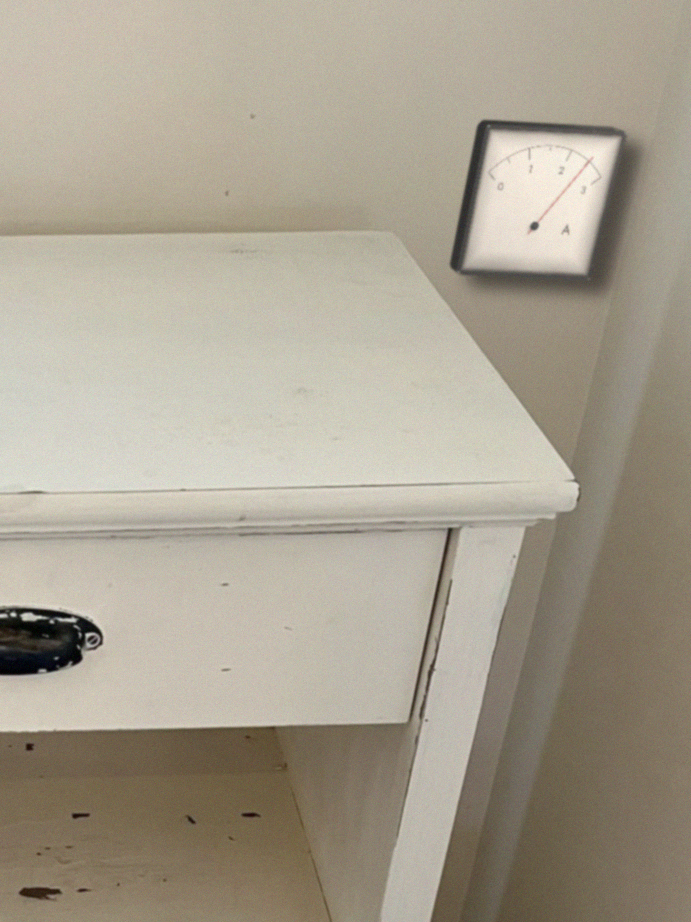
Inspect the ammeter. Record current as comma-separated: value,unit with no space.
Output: 2.5,A
